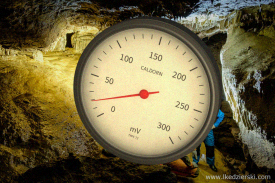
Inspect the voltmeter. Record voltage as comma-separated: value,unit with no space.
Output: 20,mV
